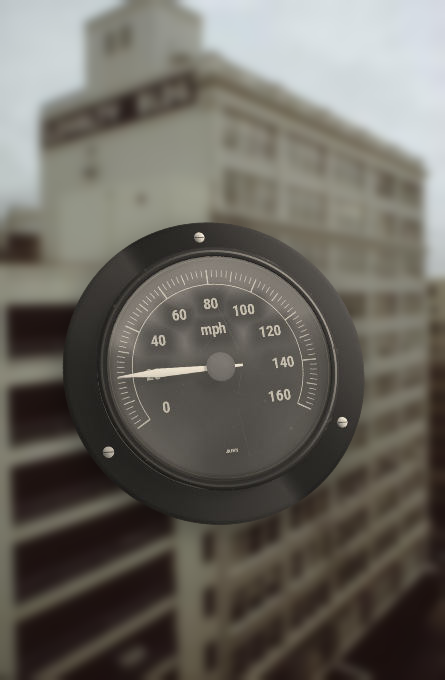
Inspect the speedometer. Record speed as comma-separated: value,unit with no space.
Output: 20,mph
